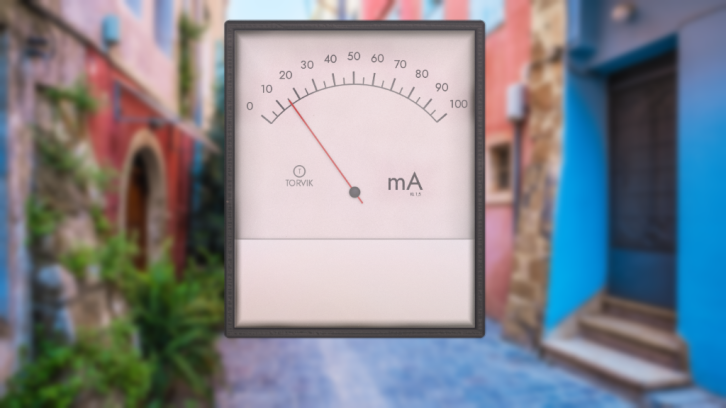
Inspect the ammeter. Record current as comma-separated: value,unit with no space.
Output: 15,mA
